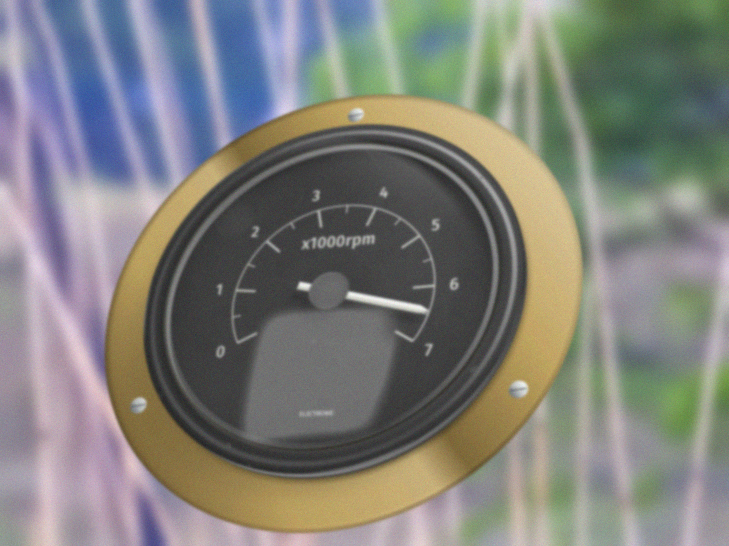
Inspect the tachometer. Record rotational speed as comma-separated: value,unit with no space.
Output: 6500,rpm
